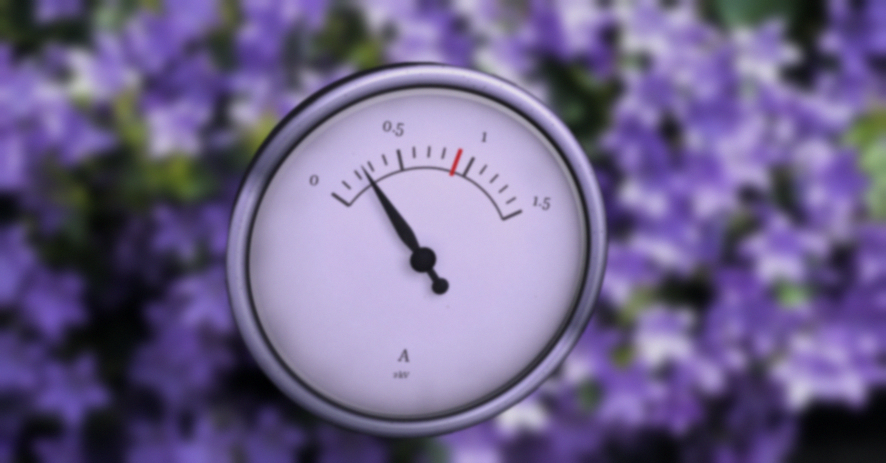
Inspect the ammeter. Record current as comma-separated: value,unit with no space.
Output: 0.25,A
